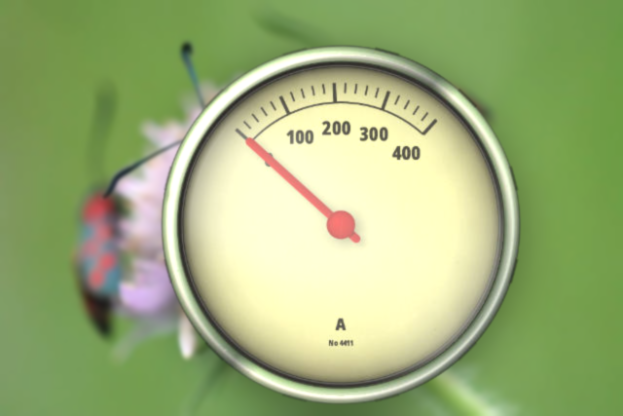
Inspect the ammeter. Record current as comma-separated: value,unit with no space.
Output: 0,A
